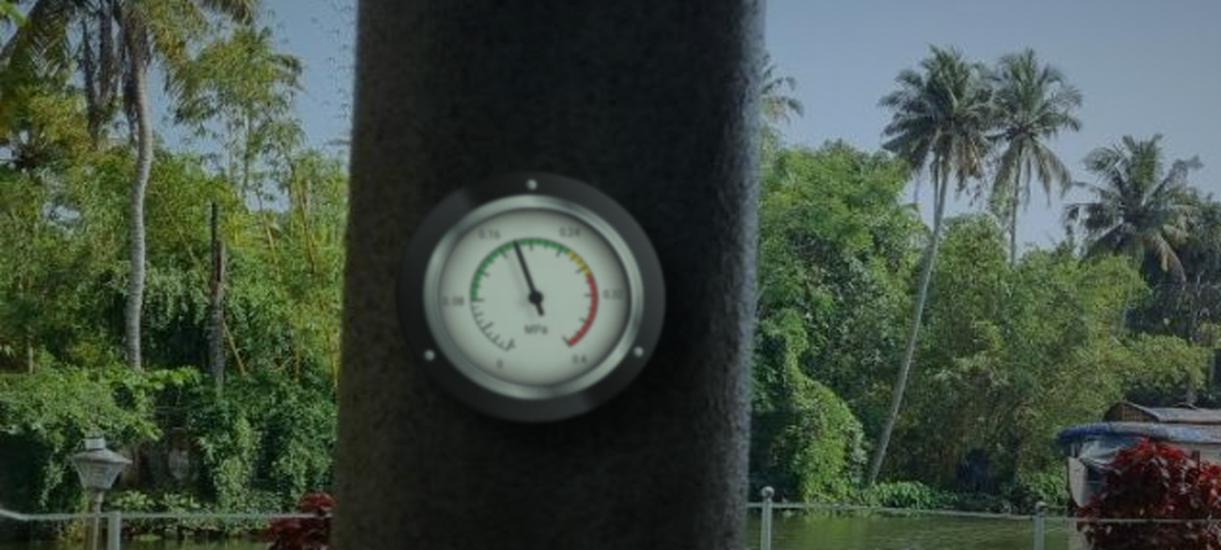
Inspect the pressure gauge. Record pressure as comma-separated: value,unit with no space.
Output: 0.18,MPa
